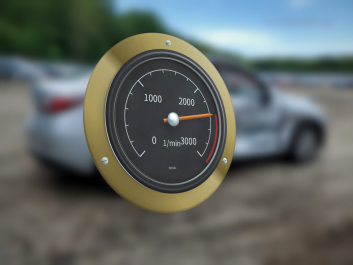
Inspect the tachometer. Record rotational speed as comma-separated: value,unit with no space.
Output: 2400,rpm
